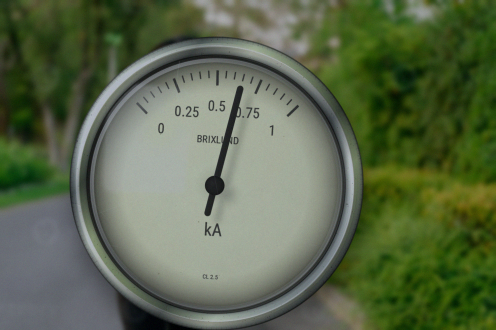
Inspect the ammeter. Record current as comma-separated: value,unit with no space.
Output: 0.65,kA
